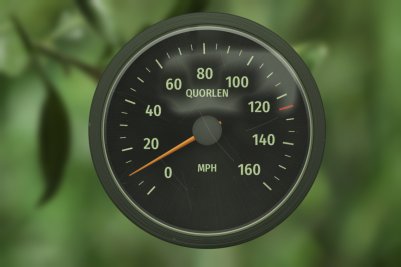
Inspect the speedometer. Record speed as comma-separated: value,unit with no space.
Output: 10,mph
